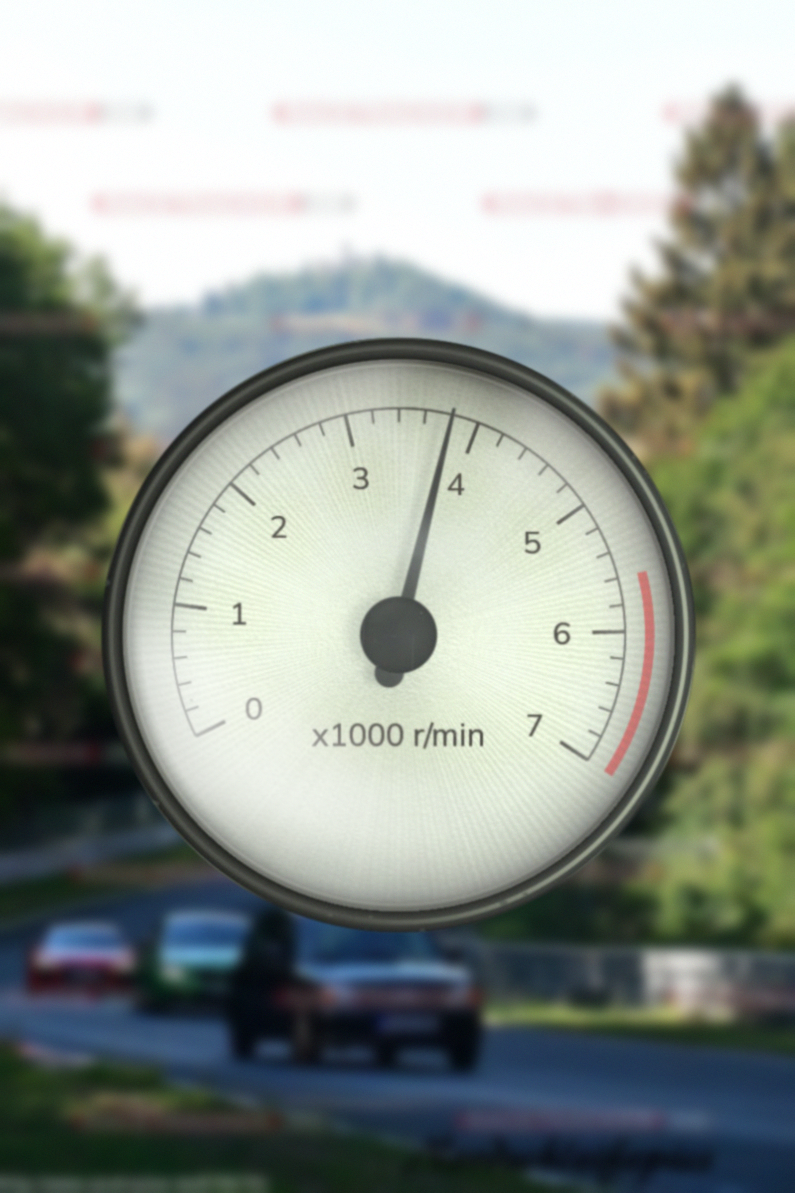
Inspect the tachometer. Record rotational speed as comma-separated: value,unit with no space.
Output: 3800,rpm
